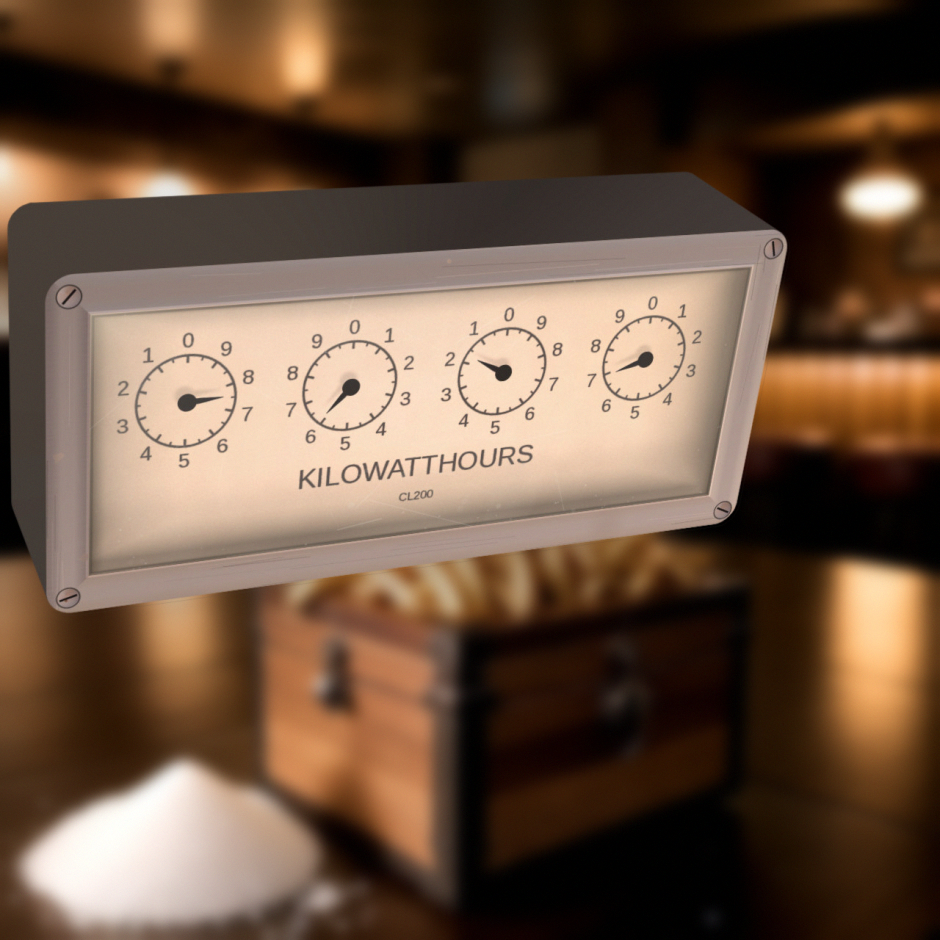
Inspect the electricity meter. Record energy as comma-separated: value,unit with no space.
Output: 7617,kWh
